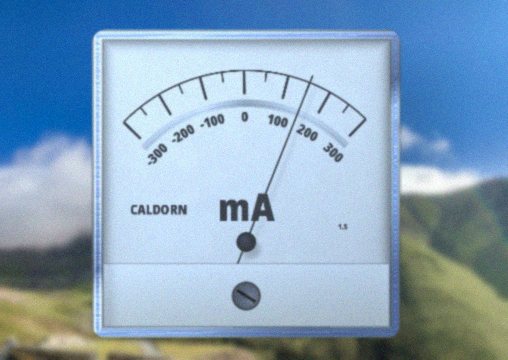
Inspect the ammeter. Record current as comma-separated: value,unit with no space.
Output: 150,mA
